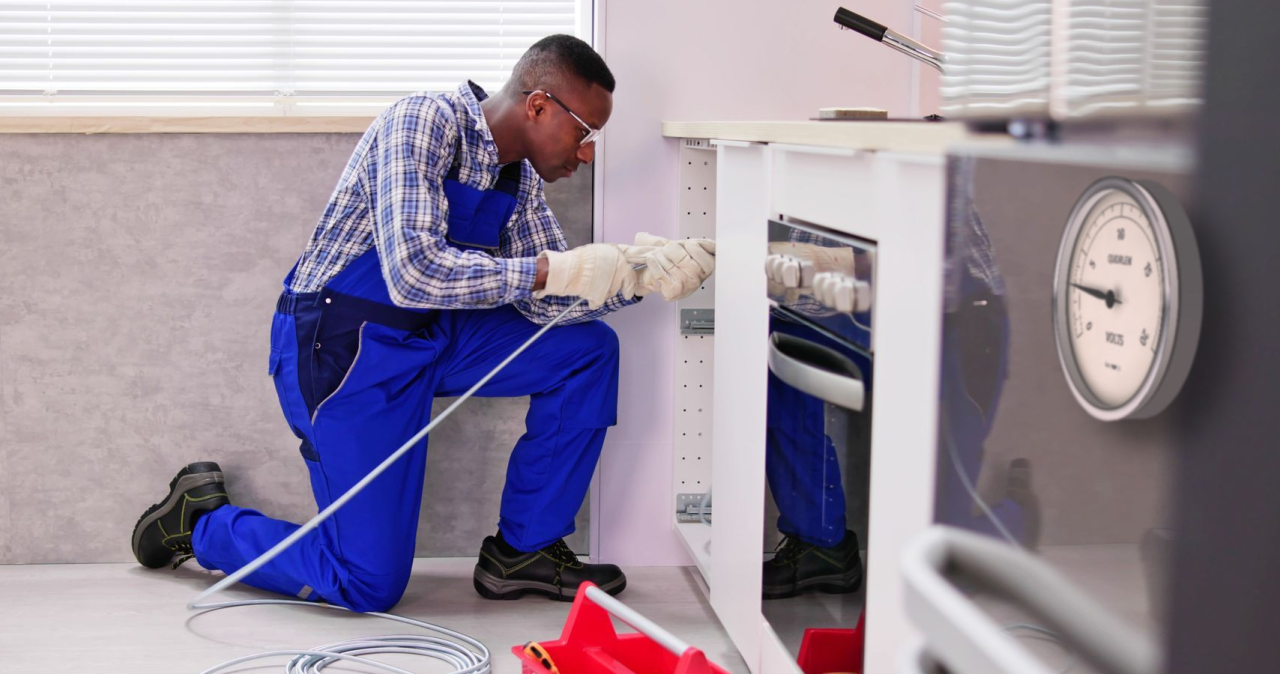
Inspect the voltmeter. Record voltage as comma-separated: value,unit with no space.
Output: 3,V
